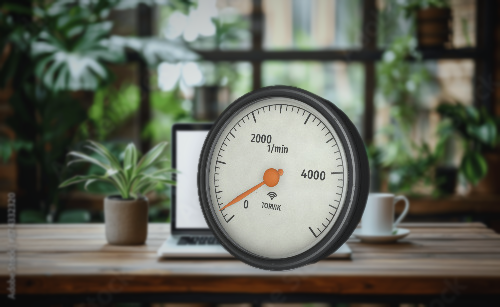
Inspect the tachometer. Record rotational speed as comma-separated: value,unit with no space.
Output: 200,rpm
